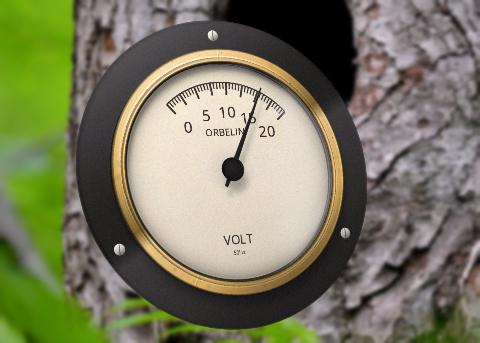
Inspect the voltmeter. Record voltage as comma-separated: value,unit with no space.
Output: 15,V
